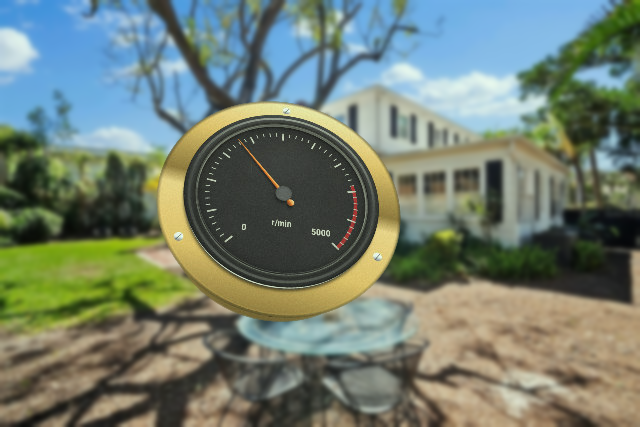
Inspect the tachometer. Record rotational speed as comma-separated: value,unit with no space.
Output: 1800,rpm
